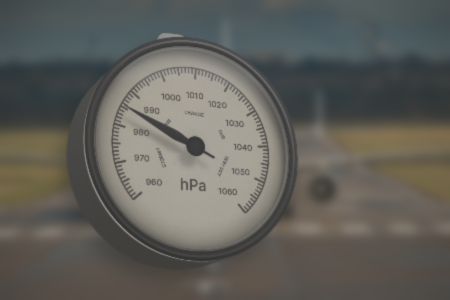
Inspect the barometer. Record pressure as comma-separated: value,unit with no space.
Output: 985,hPa
